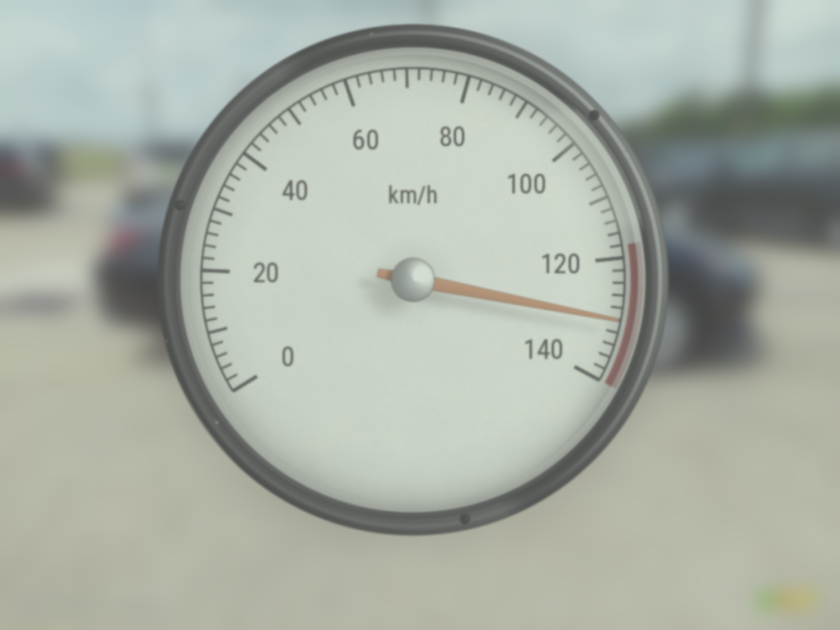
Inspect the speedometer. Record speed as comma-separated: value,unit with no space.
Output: 130,km/h
